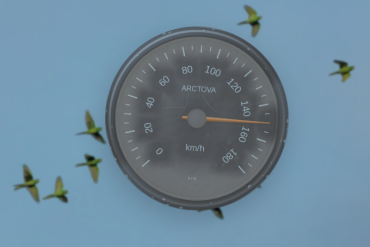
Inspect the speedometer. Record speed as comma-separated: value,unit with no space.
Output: 150,km/h
